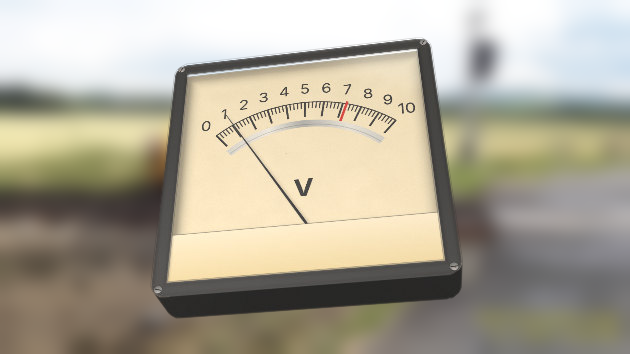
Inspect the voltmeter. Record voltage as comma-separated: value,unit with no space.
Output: 1,V
